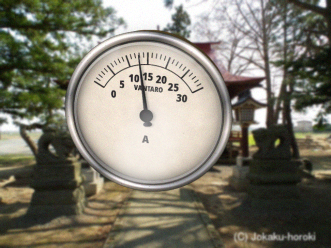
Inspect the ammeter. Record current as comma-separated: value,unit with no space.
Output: 13,A
